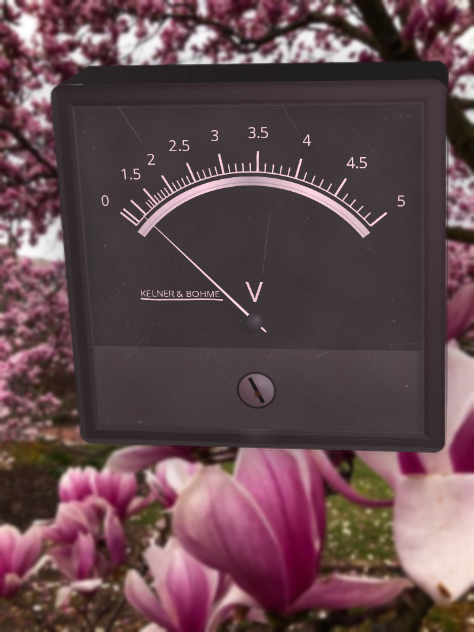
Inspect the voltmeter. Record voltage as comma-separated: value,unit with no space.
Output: 1,V
